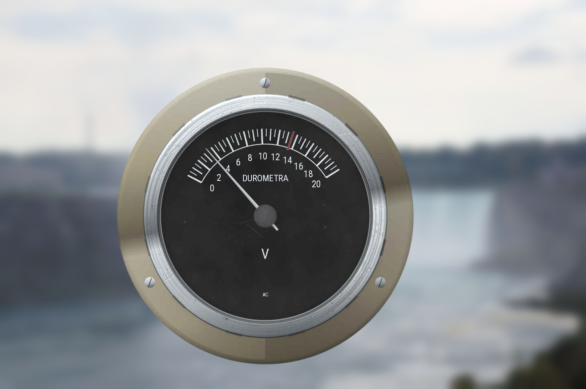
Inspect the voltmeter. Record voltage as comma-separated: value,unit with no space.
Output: 3.5,V
